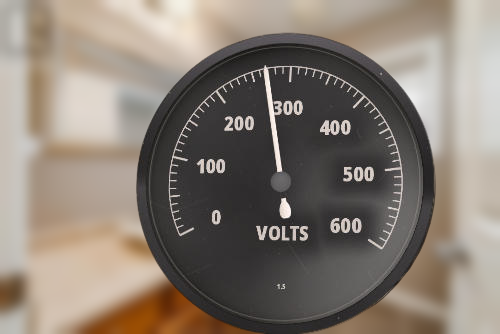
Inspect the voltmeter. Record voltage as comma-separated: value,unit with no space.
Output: 270,V
